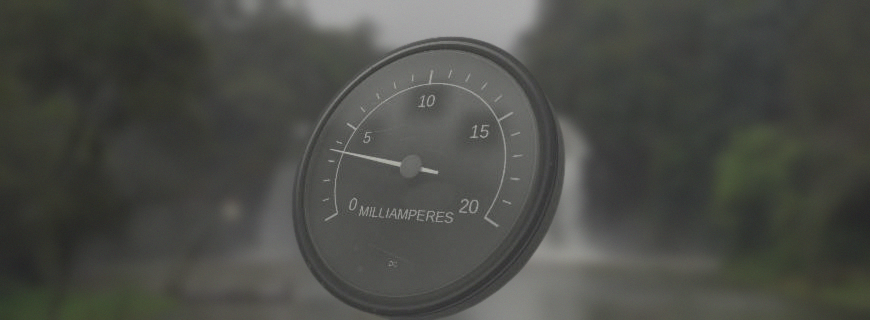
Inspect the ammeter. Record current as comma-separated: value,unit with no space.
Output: 3.5,mA
